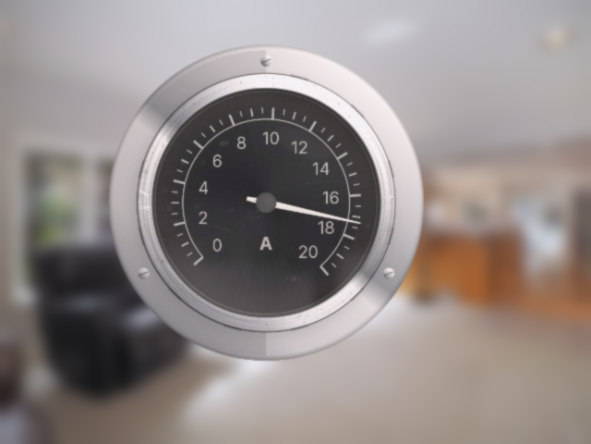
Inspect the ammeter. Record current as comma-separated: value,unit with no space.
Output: 17.25,A
